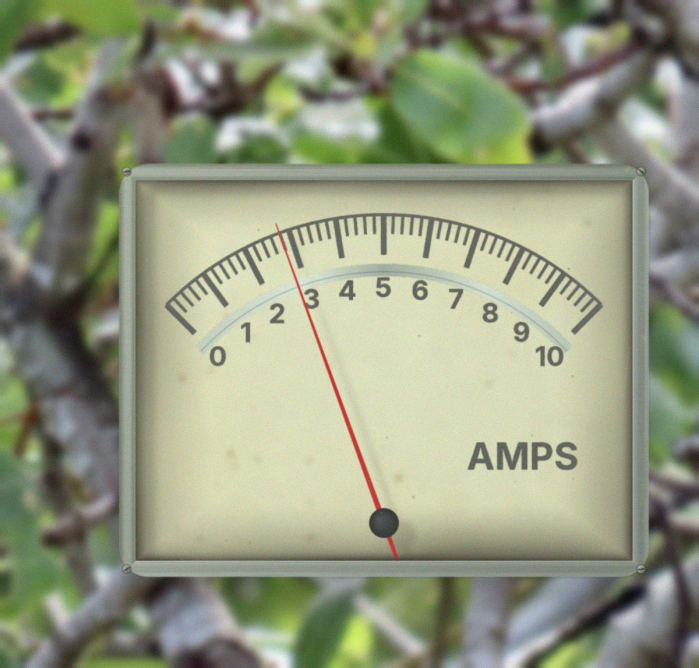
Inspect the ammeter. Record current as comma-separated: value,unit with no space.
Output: 2.8,A
